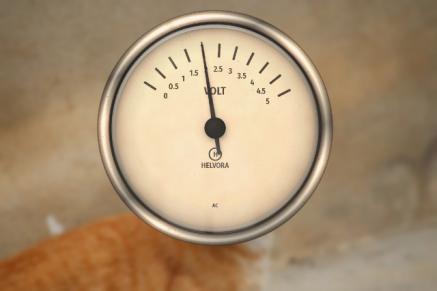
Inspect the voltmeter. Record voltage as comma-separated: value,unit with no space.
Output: 2,V
